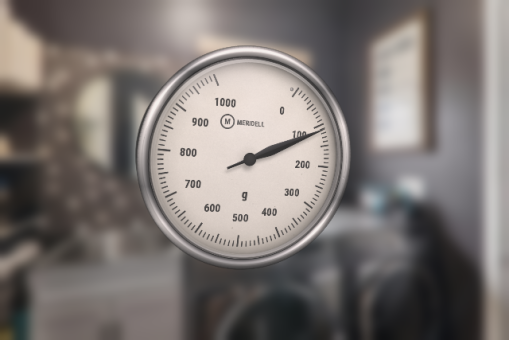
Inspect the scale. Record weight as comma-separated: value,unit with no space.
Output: 110,g
